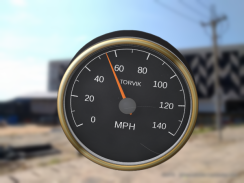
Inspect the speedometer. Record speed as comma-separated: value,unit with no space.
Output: 55,mph
